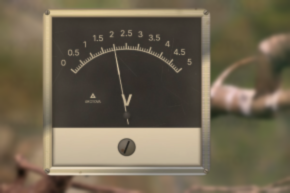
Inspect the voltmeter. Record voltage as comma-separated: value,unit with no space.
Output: 2,V
